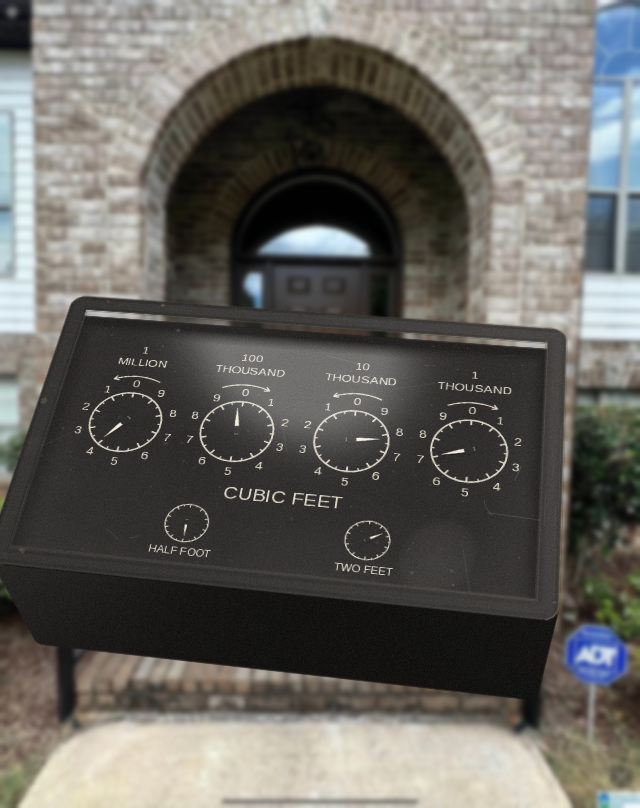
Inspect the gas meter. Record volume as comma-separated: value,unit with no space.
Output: 397700,ft³
